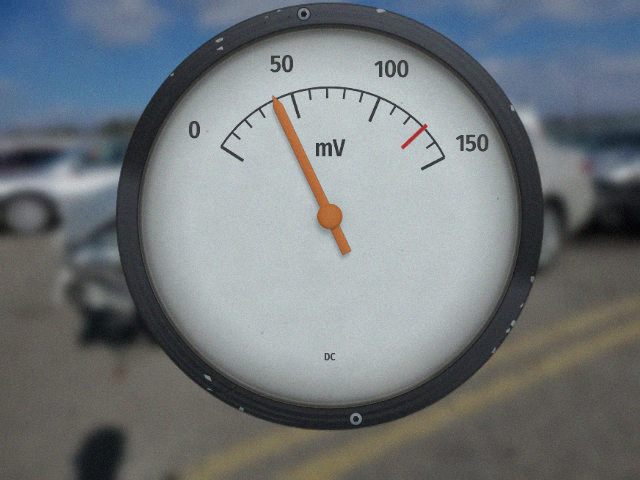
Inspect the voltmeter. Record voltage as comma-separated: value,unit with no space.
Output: 40,mV
